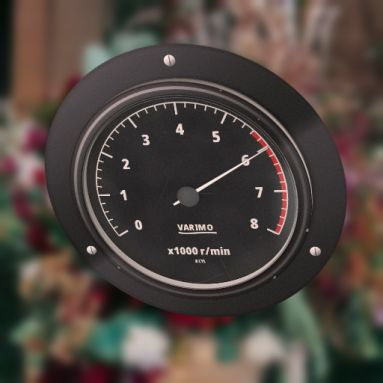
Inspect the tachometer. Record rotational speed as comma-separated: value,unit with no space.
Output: 6000,rpm
